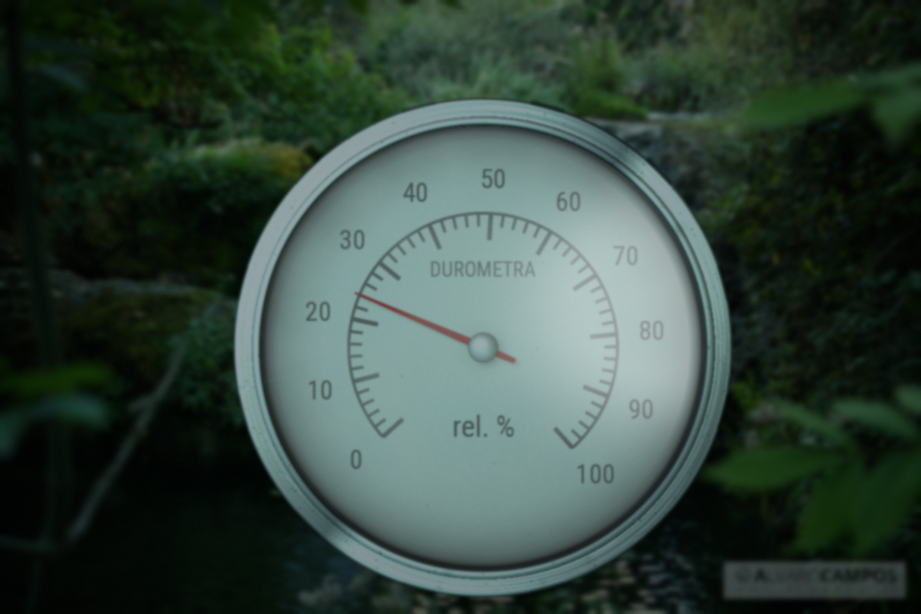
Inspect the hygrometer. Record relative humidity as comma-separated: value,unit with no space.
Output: 24,%
